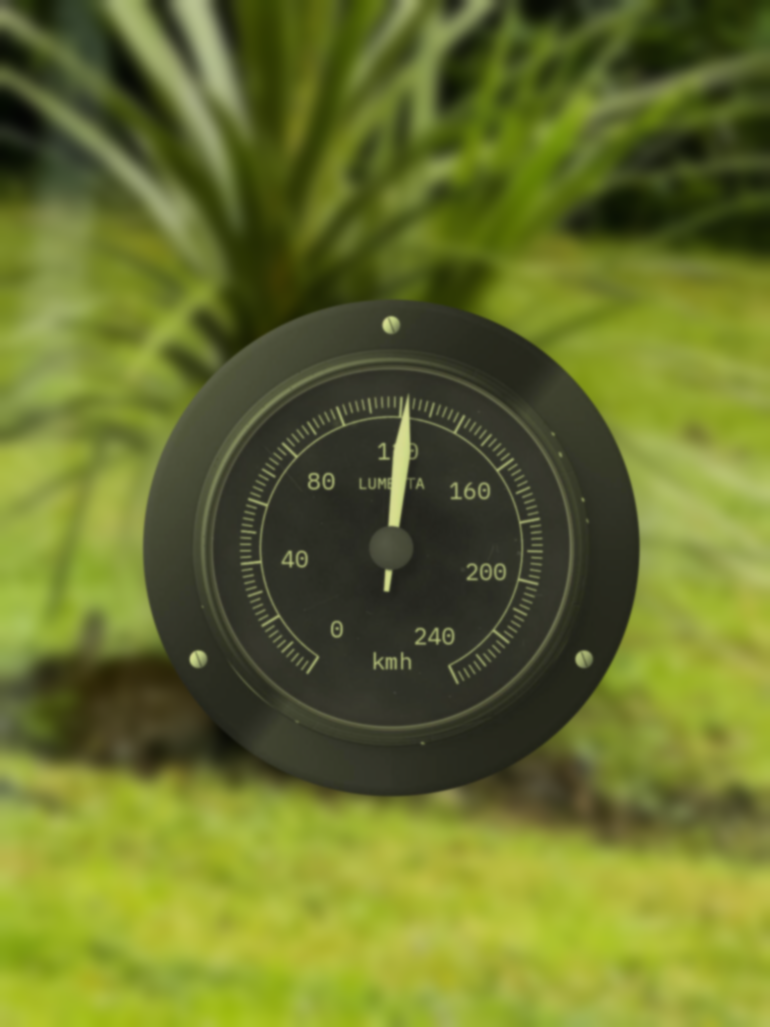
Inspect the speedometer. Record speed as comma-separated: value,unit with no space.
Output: 122,km/h
